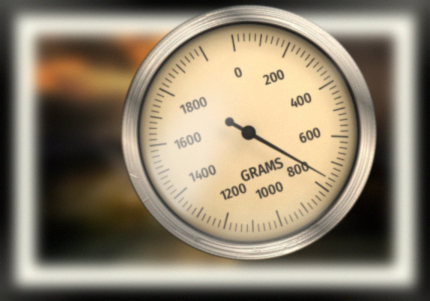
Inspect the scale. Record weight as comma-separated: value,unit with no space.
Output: 760,g
